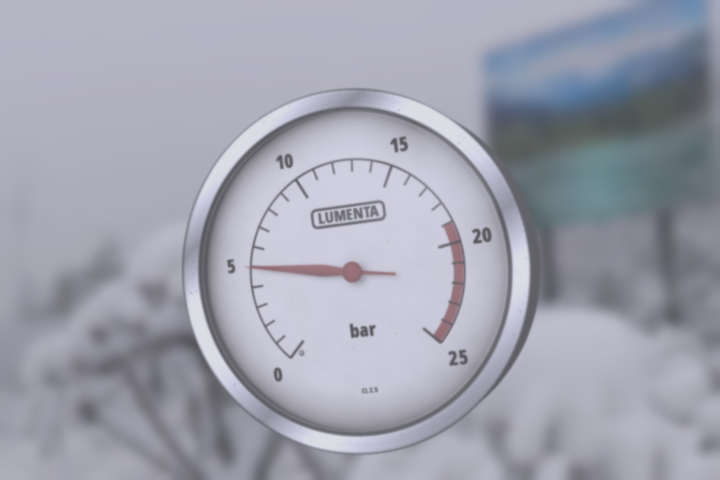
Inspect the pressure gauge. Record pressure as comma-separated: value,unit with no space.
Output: 5,bar
